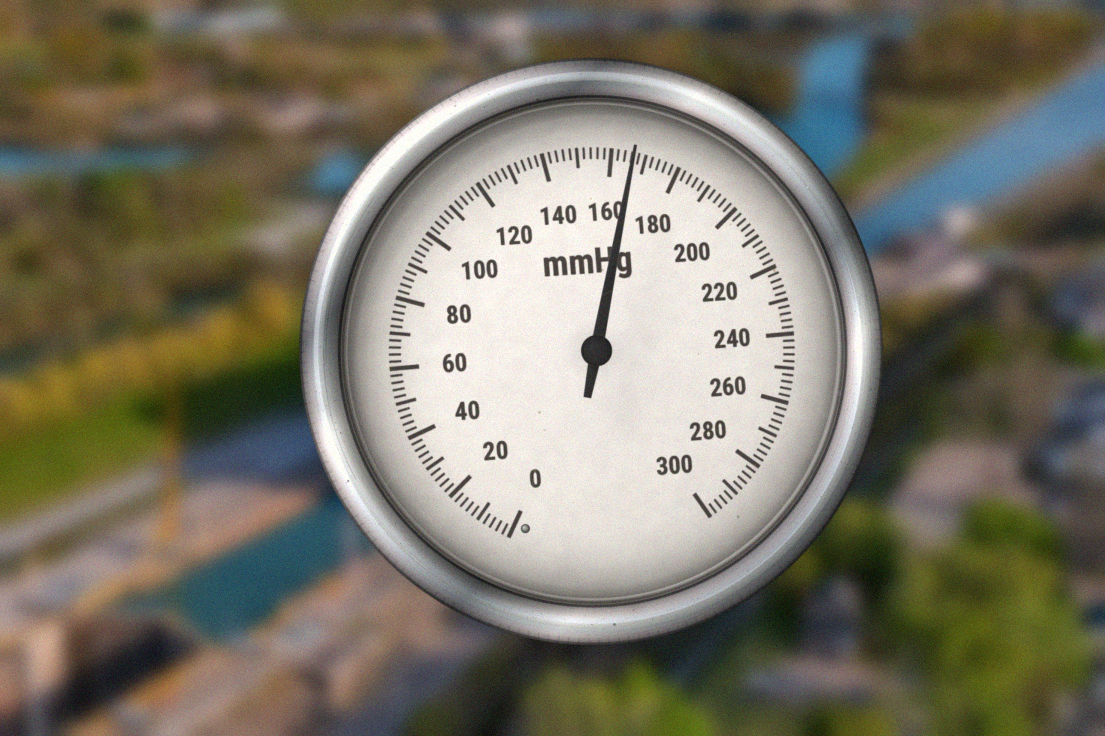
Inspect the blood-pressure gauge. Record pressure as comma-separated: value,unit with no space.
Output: 166,mmHg
